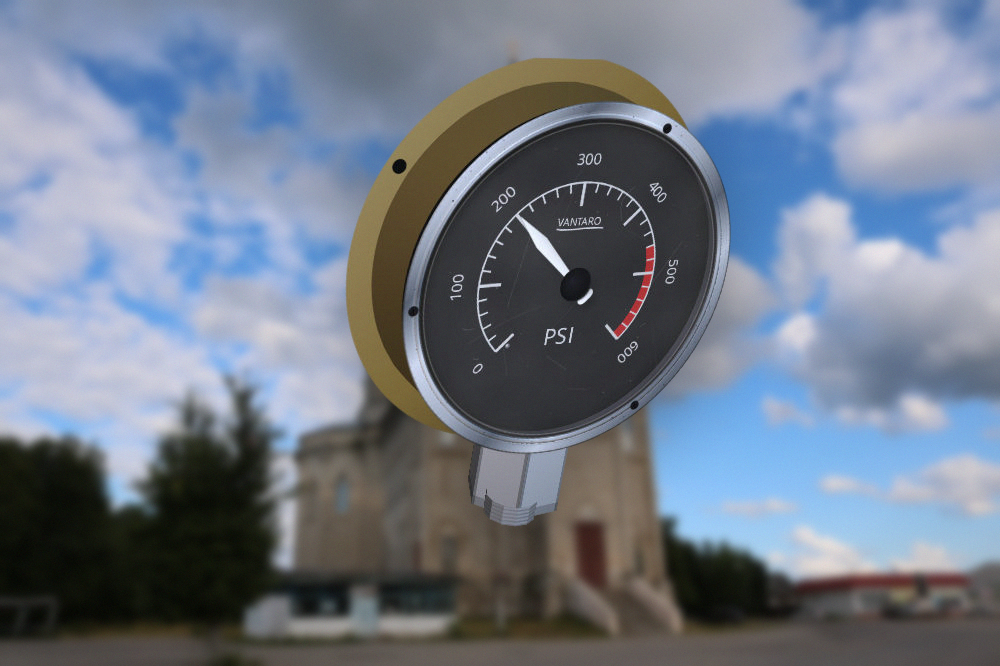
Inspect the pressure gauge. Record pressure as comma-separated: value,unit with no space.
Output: 200,psi
